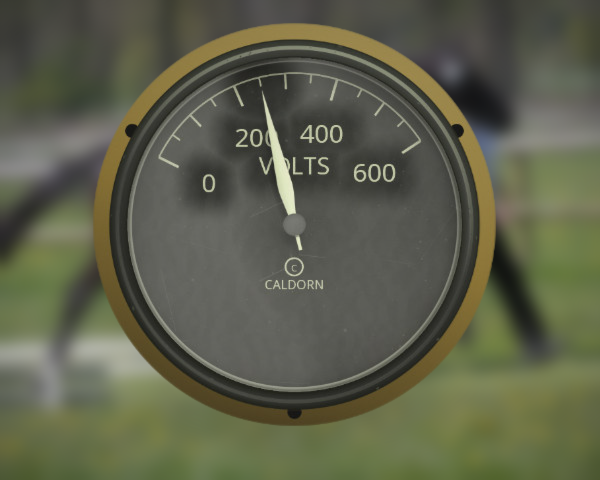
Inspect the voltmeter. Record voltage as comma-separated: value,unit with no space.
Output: 250,V
